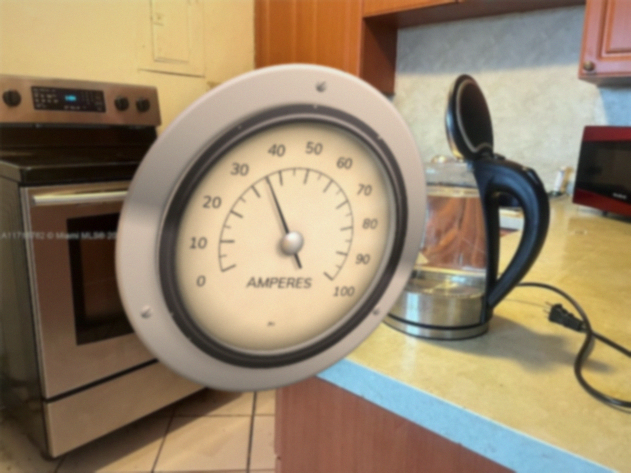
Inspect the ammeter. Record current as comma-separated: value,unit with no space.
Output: 35,A
